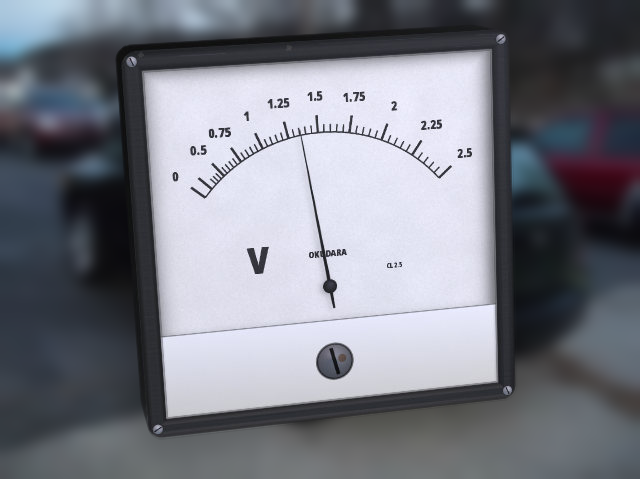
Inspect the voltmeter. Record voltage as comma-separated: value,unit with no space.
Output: 1.35,V
